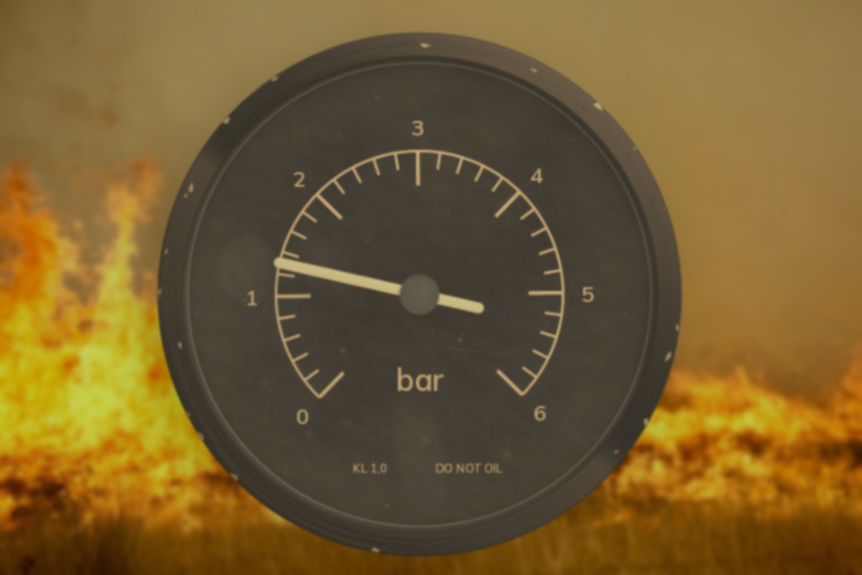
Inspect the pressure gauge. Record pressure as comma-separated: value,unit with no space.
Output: 1.3,bar
